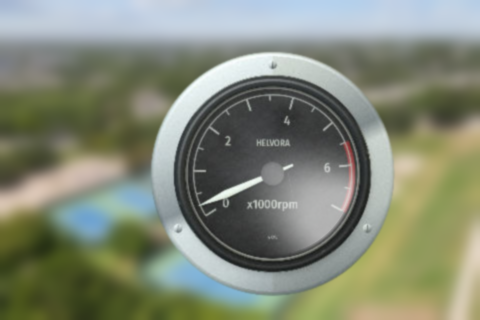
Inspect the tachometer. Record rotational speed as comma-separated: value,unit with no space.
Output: 250,rpm
